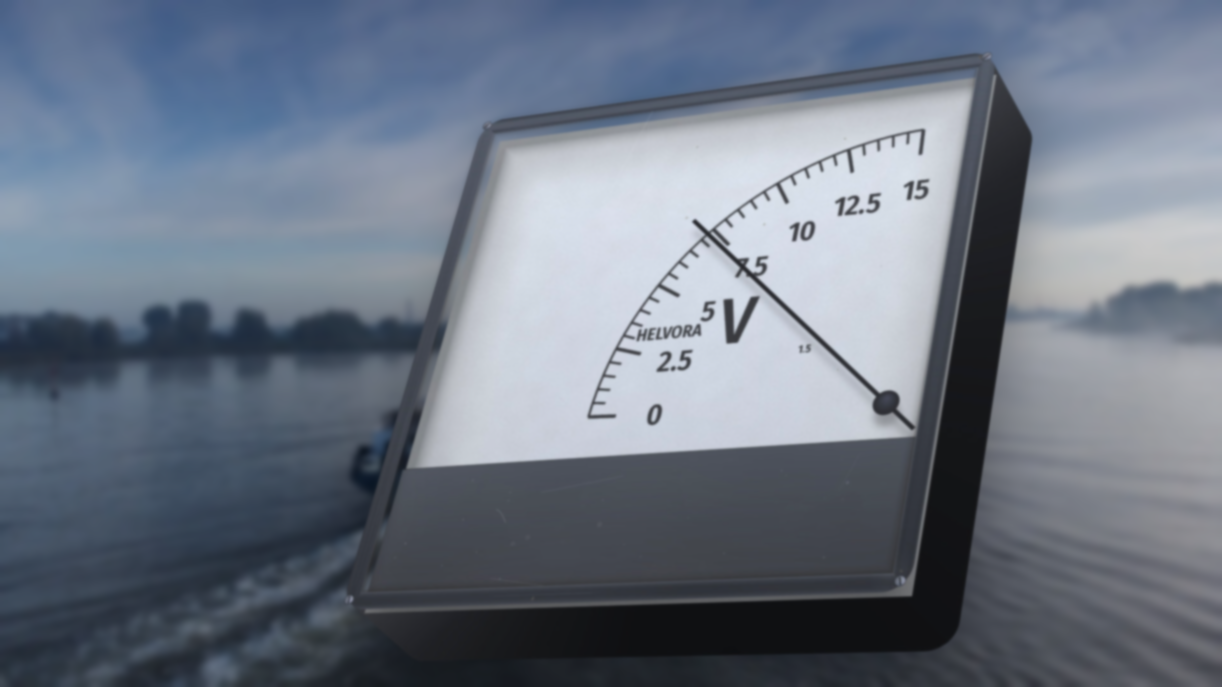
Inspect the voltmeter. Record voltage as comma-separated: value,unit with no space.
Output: 7.25,V
